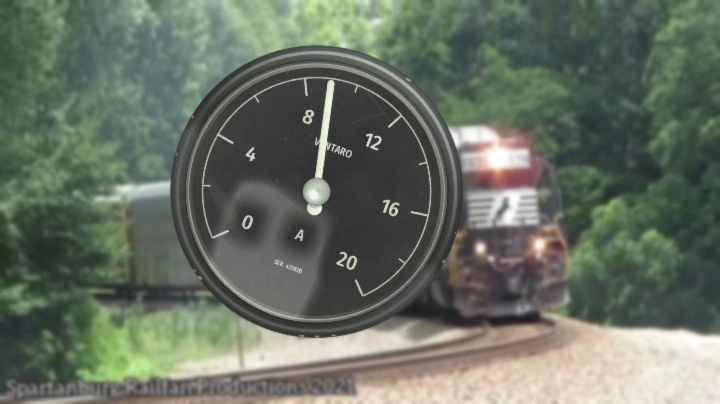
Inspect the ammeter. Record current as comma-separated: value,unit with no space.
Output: 9,A
